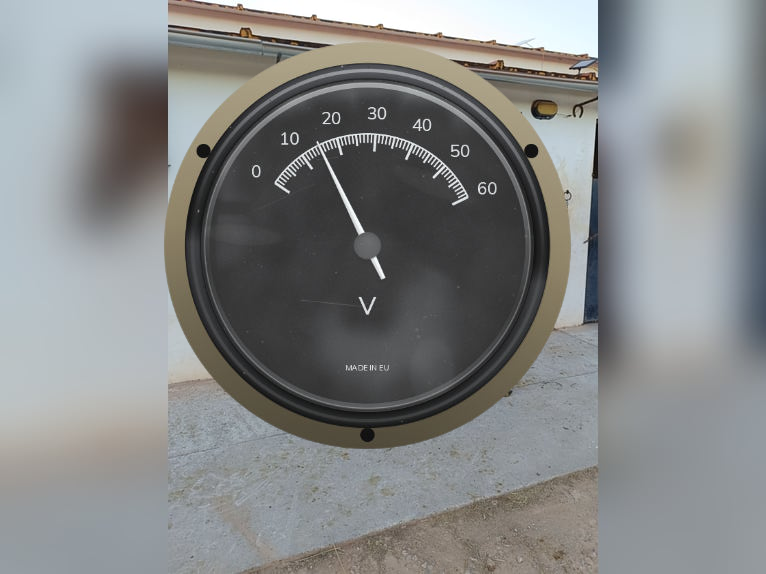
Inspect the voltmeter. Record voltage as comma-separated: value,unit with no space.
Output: 15,V
